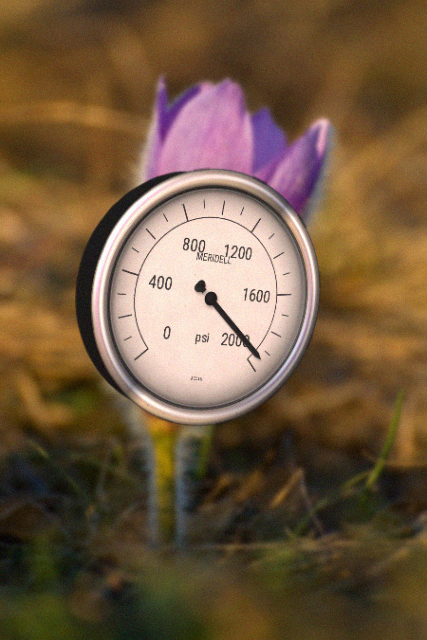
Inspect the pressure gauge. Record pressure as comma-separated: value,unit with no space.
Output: 1950,psi
